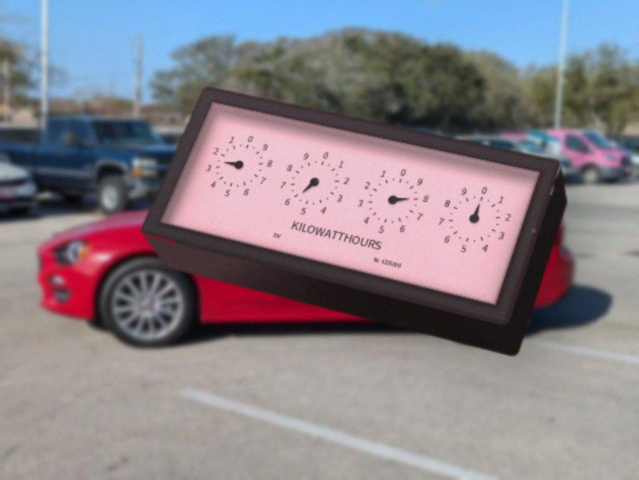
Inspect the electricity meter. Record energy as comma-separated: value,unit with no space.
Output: 2580,kWh
